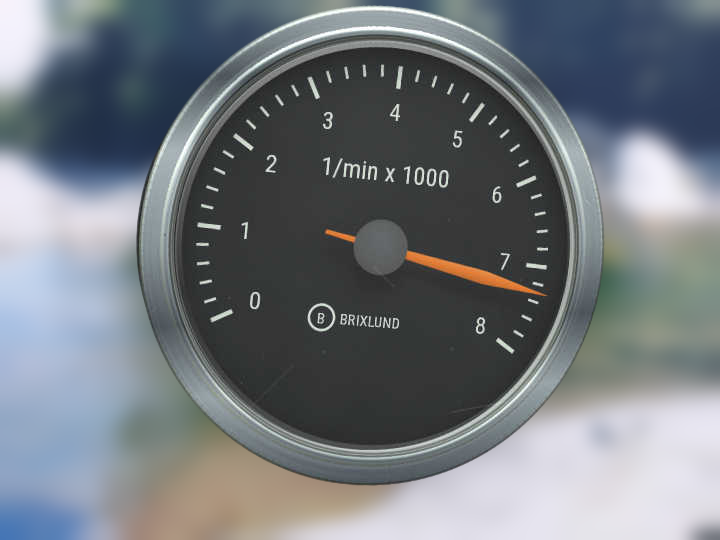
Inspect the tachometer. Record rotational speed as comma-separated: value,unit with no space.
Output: 7300,rpm
